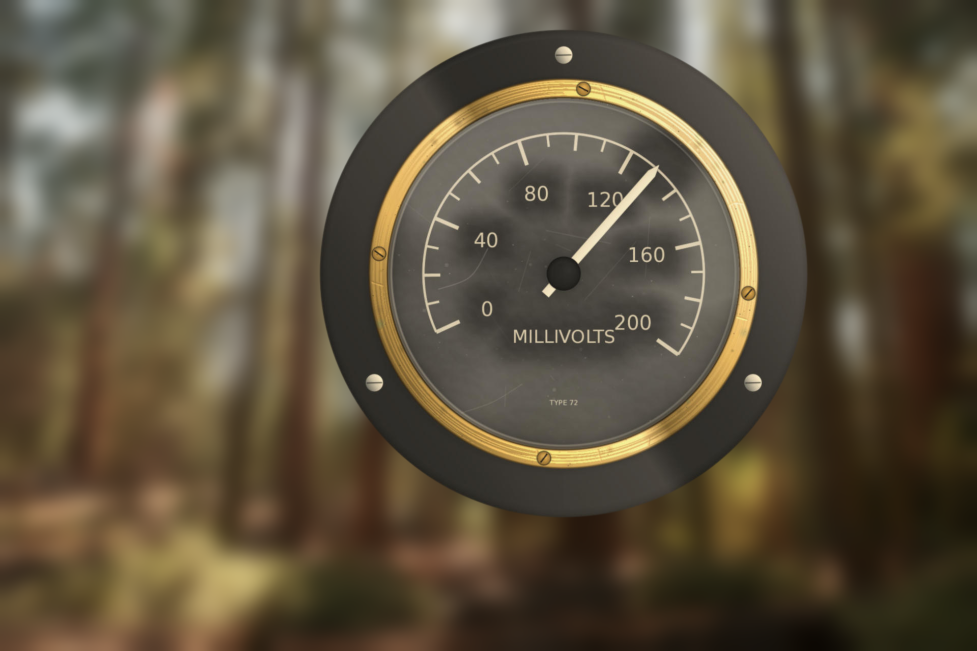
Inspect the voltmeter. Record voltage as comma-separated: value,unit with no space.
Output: 130,mV
